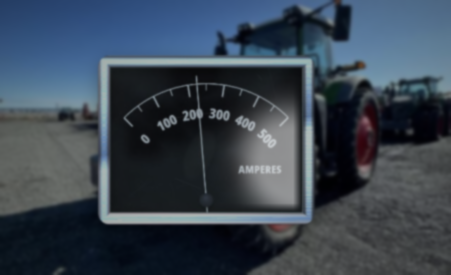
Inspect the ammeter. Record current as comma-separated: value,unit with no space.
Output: 225,A
